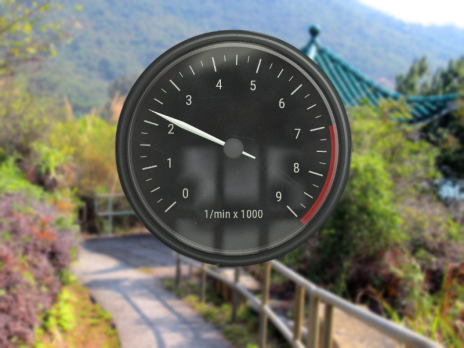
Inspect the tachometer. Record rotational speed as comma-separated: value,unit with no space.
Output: 2250,rpm
